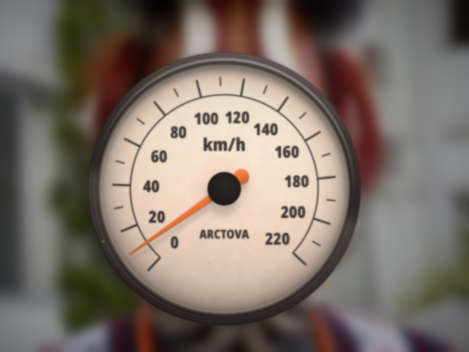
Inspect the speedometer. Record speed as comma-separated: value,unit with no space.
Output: 10,km/h
